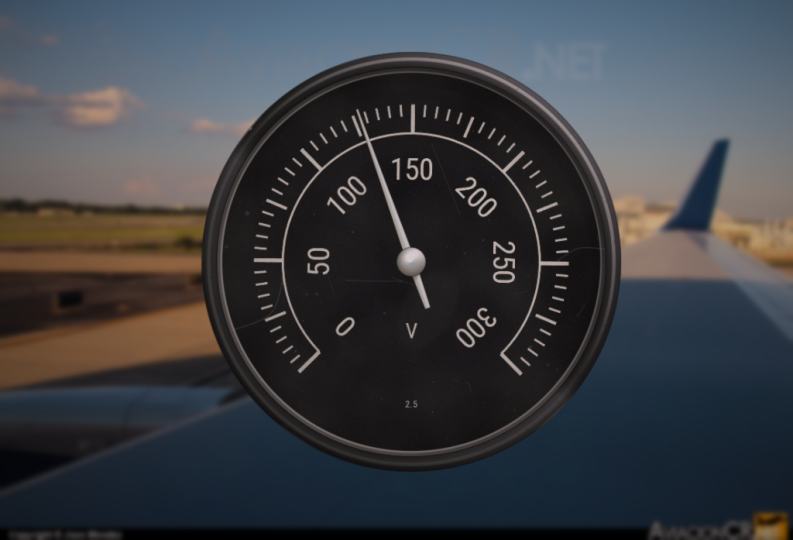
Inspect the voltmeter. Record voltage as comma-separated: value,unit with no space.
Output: 127.5,V
